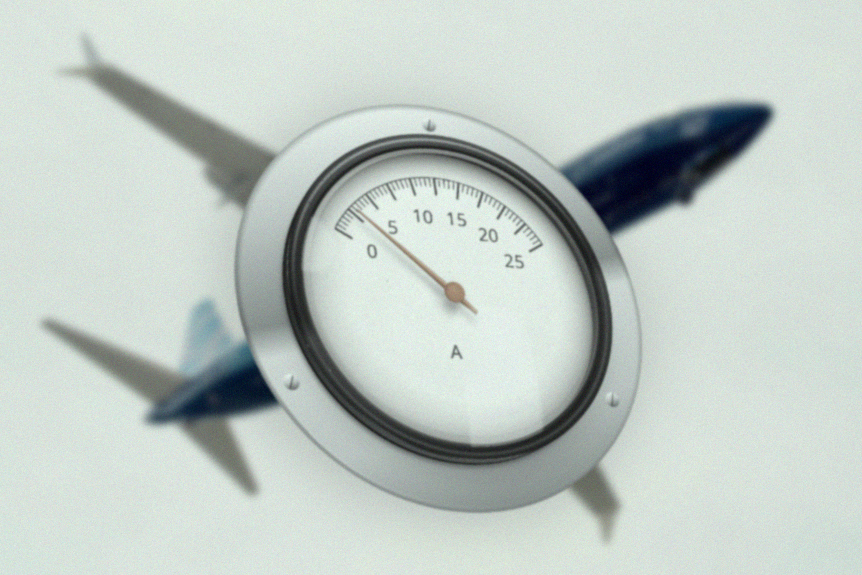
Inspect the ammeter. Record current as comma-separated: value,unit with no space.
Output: 2.5,A
